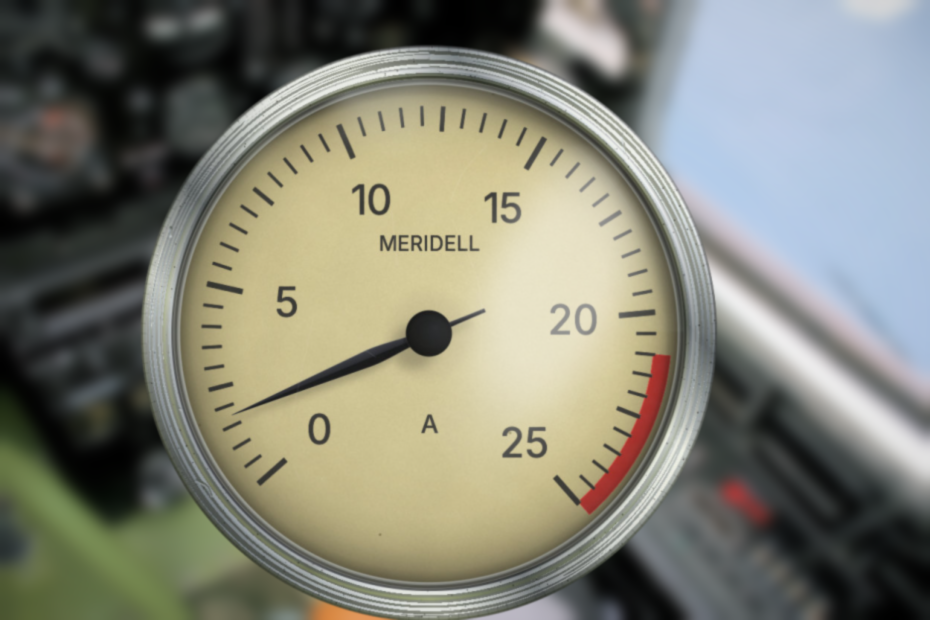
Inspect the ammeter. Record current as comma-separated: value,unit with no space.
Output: 1.75,A
